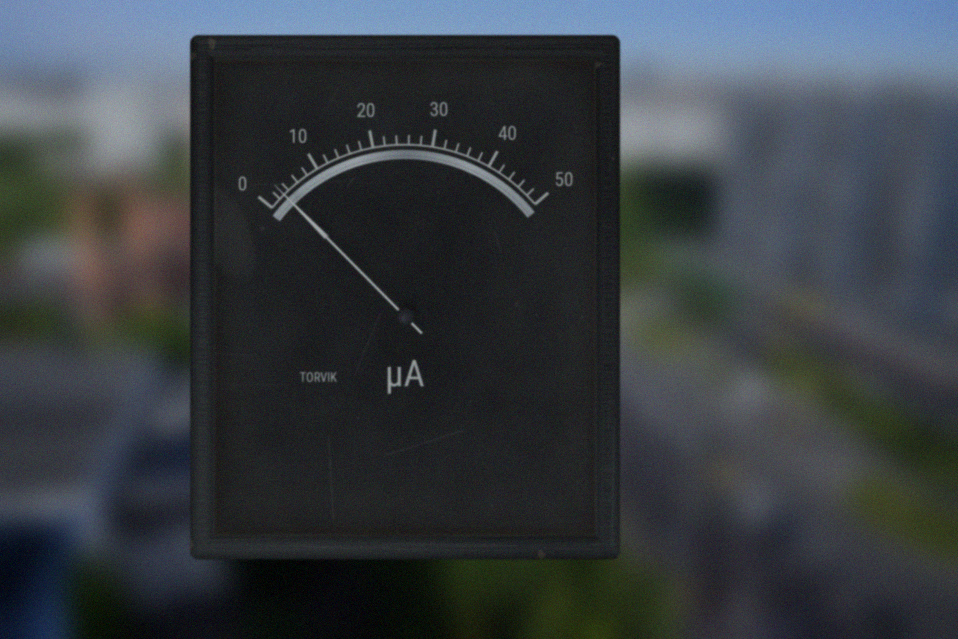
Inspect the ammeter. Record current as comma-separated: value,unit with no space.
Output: 3,µA
